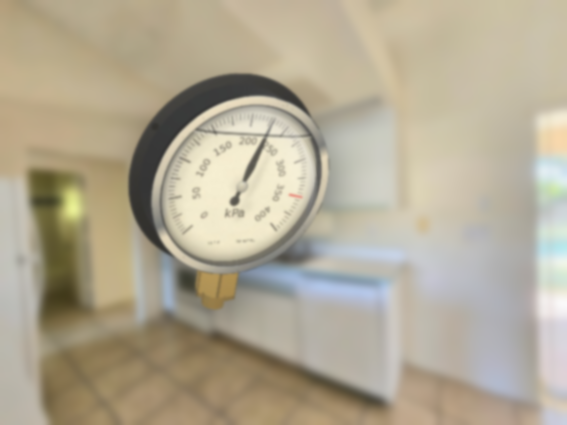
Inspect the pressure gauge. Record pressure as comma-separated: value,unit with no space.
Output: 225,kPa
